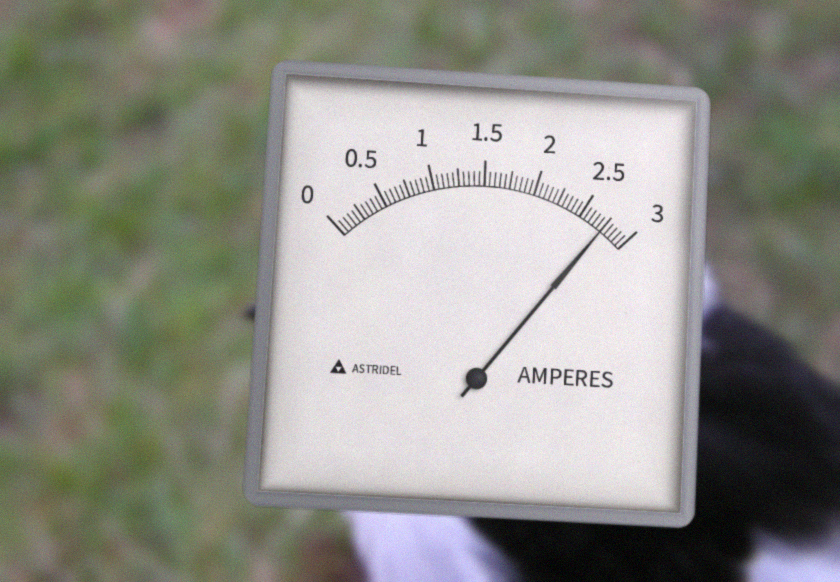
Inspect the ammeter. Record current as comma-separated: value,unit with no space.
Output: 2.75,A
